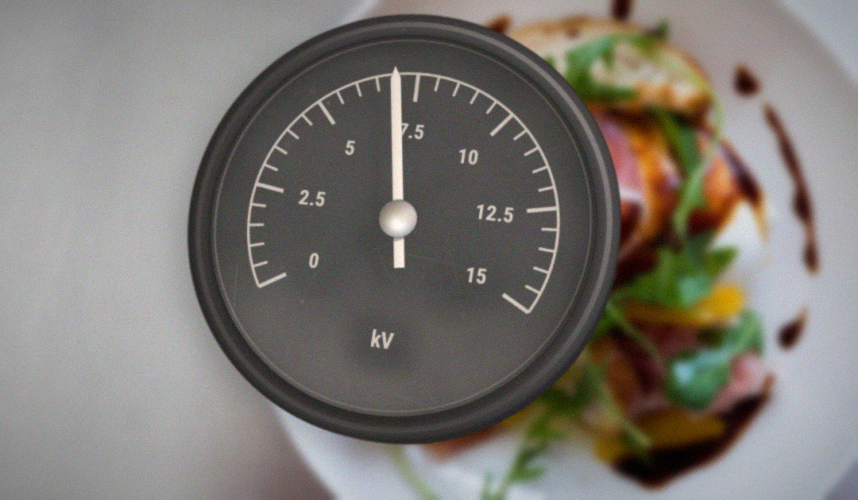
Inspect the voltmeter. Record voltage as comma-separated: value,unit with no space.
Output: 7,kV
